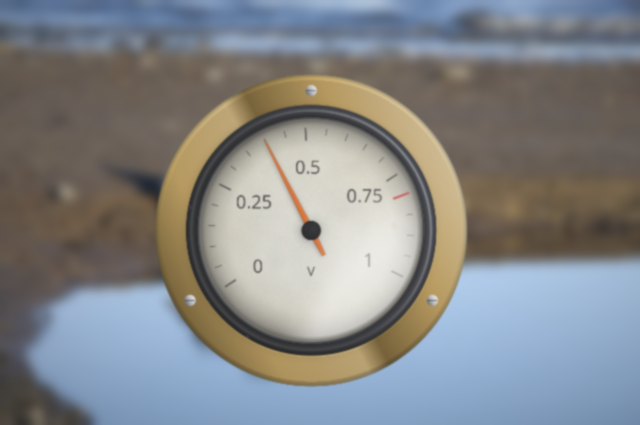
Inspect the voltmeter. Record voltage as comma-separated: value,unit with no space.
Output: 0.4,V
